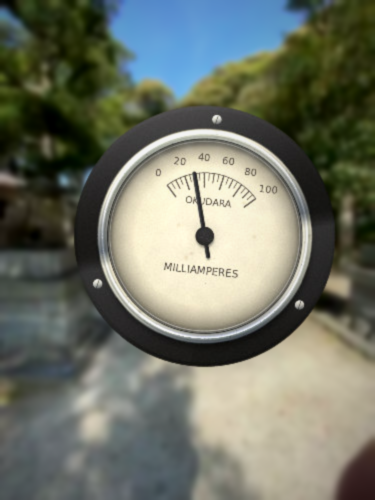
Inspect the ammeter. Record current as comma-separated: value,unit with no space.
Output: 30,mA
